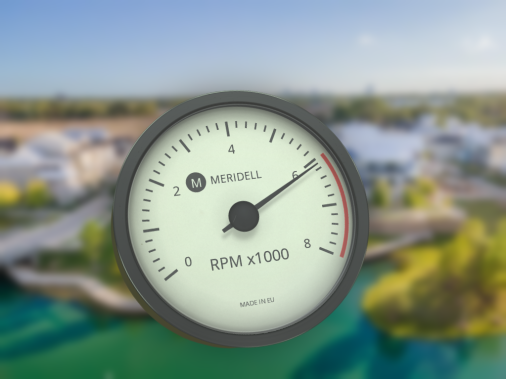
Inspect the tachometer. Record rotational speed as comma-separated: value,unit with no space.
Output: 6100,rpm
